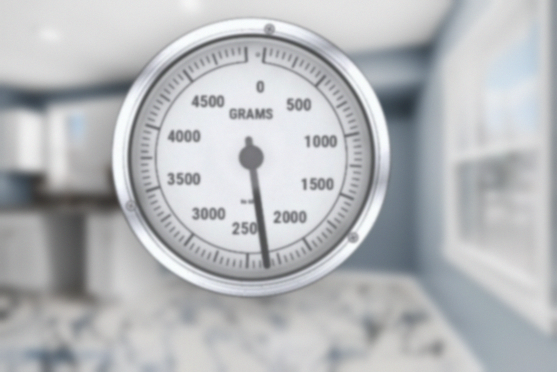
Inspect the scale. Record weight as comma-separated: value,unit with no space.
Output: 2350,g
